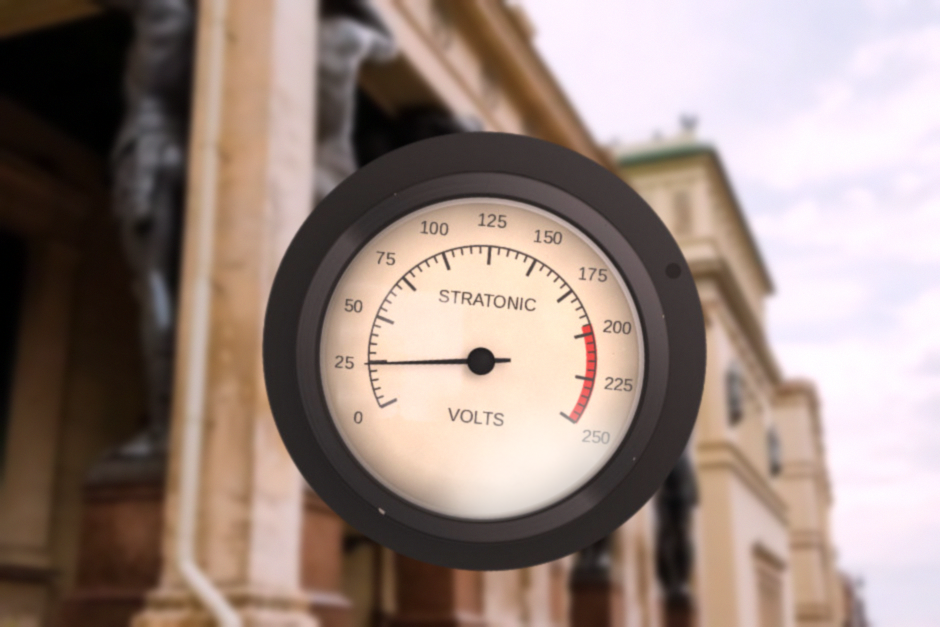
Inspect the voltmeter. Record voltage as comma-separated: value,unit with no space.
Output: 25,V
